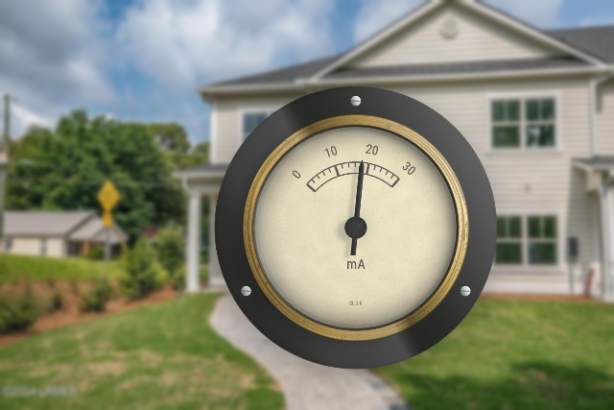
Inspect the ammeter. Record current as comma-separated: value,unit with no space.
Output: 18,mA
